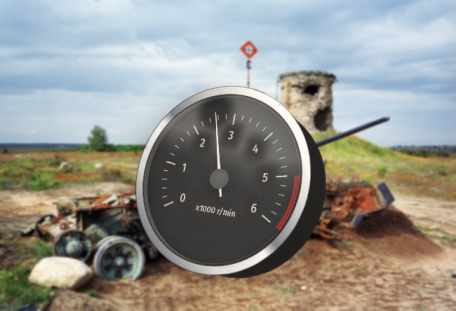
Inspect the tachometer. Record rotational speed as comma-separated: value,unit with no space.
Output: 2600,rpm
